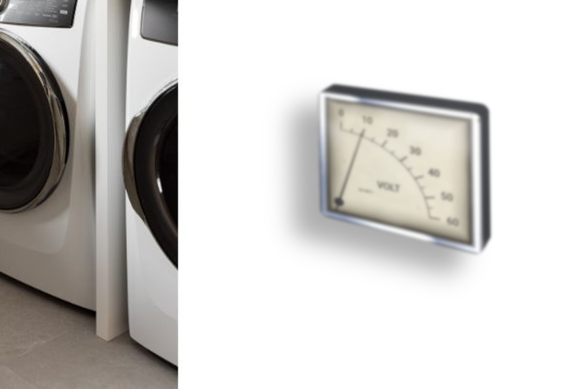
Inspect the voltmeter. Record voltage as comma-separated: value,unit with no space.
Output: 10,V
